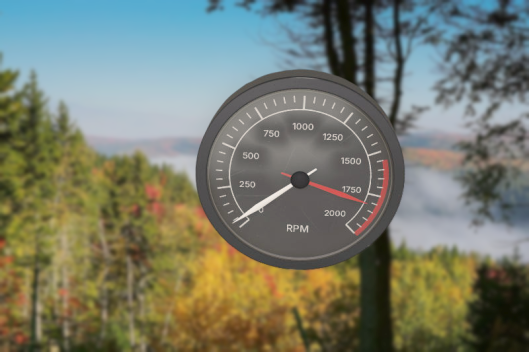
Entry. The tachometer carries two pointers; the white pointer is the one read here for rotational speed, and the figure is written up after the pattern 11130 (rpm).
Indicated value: 50 (rpm)
